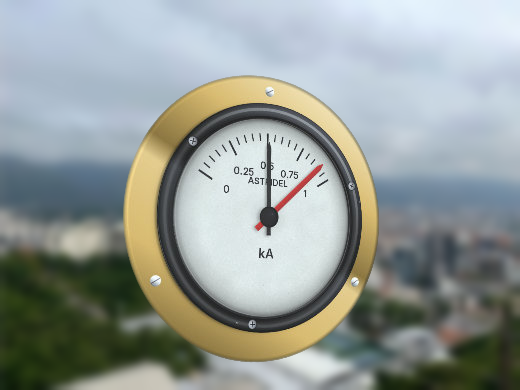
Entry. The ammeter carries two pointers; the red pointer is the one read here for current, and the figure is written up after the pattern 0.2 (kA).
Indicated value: 0.9 (kA)
